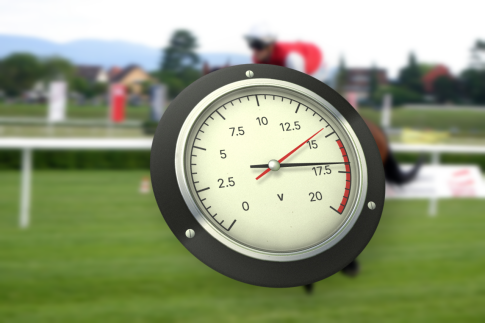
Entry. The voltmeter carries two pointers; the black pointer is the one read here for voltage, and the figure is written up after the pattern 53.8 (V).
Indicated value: 17 (V)
